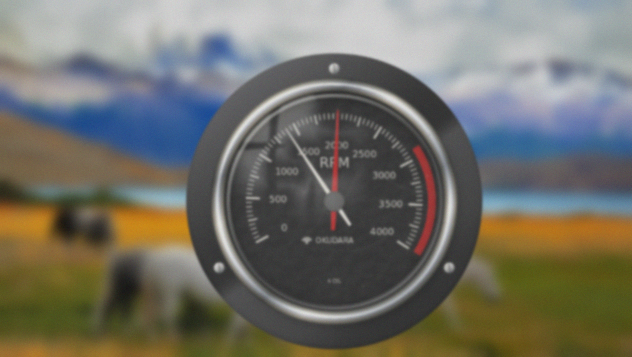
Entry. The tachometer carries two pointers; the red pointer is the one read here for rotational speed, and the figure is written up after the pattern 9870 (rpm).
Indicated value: 2000 (rpm)
